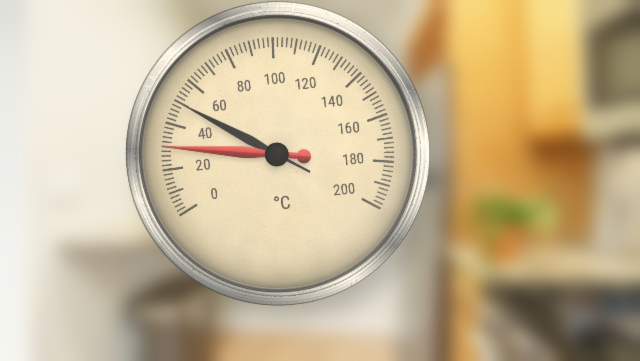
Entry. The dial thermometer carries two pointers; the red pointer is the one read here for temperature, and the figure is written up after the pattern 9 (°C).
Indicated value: 30 (°C)
